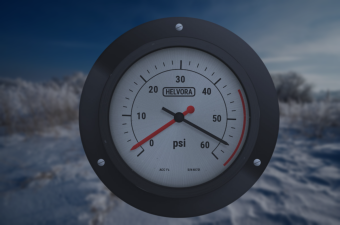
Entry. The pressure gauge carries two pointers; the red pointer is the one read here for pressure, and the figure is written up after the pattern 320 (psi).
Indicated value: 2 (psi)
